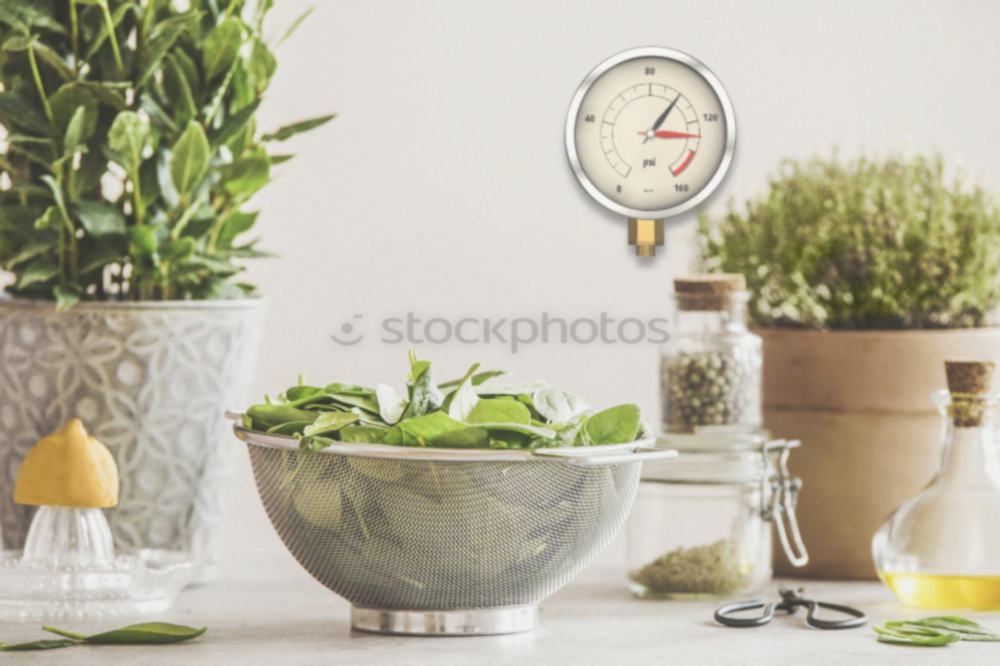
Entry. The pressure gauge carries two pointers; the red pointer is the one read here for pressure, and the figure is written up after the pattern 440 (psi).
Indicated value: 130 (psi)
